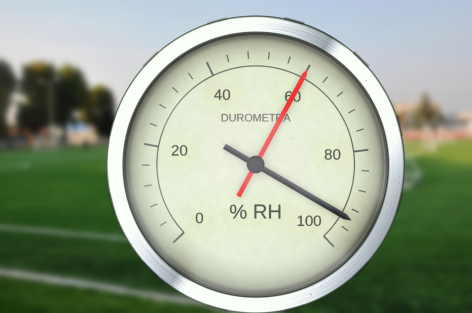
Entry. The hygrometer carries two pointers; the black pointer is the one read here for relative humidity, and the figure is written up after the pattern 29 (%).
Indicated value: 94 (%)
